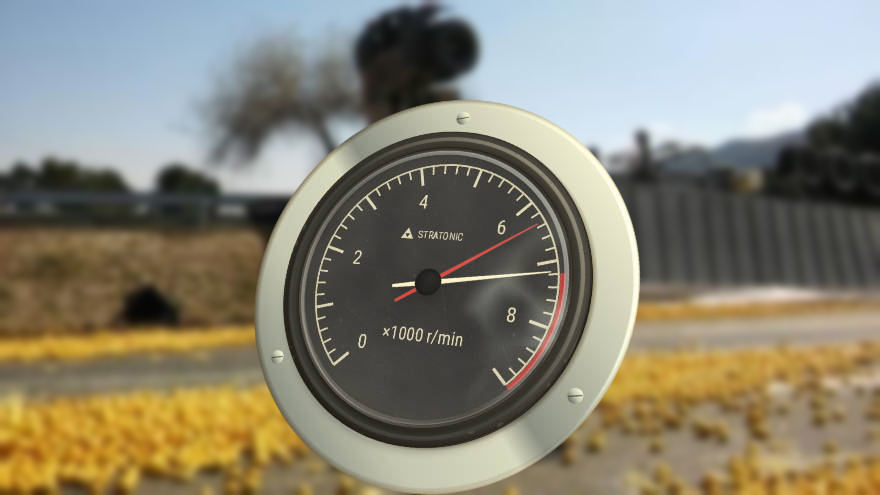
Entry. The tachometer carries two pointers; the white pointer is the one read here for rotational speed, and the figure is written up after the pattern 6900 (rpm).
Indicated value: 7200 (rpm)
